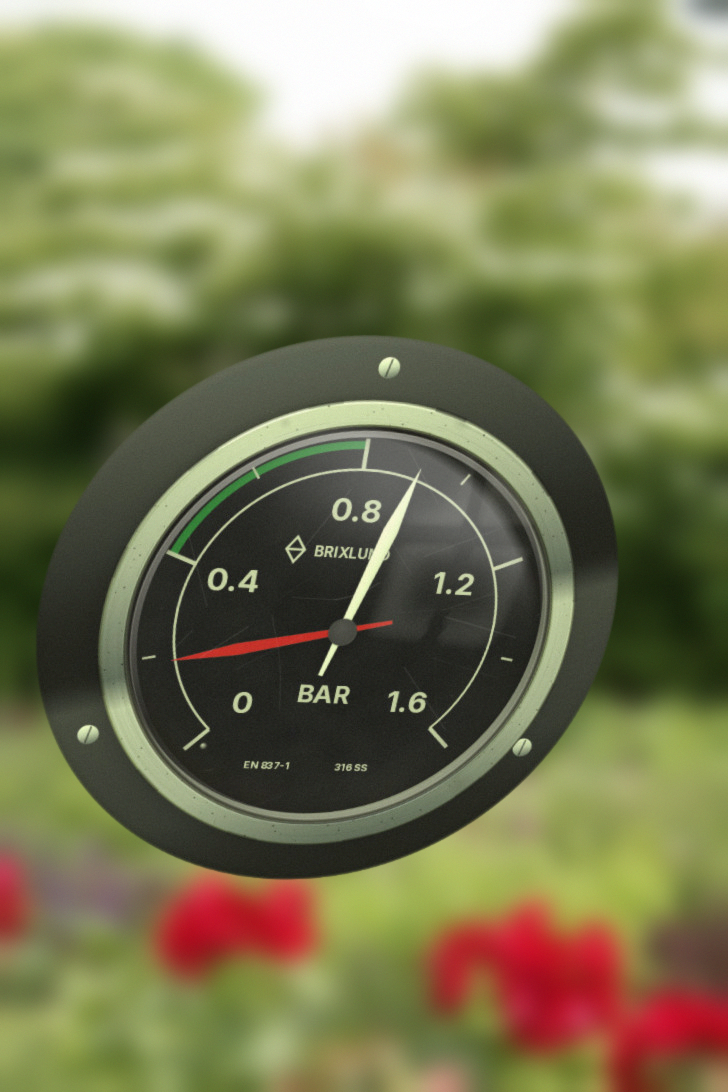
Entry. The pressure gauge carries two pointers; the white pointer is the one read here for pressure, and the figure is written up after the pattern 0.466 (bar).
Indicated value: 0.9 (bar)
